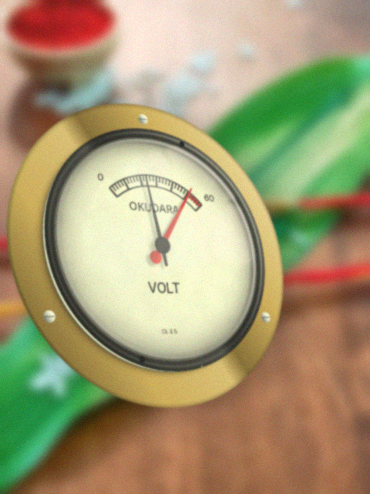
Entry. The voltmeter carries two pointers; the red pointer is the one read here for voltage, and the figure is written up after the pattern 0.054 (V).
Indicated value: 50 (V)
